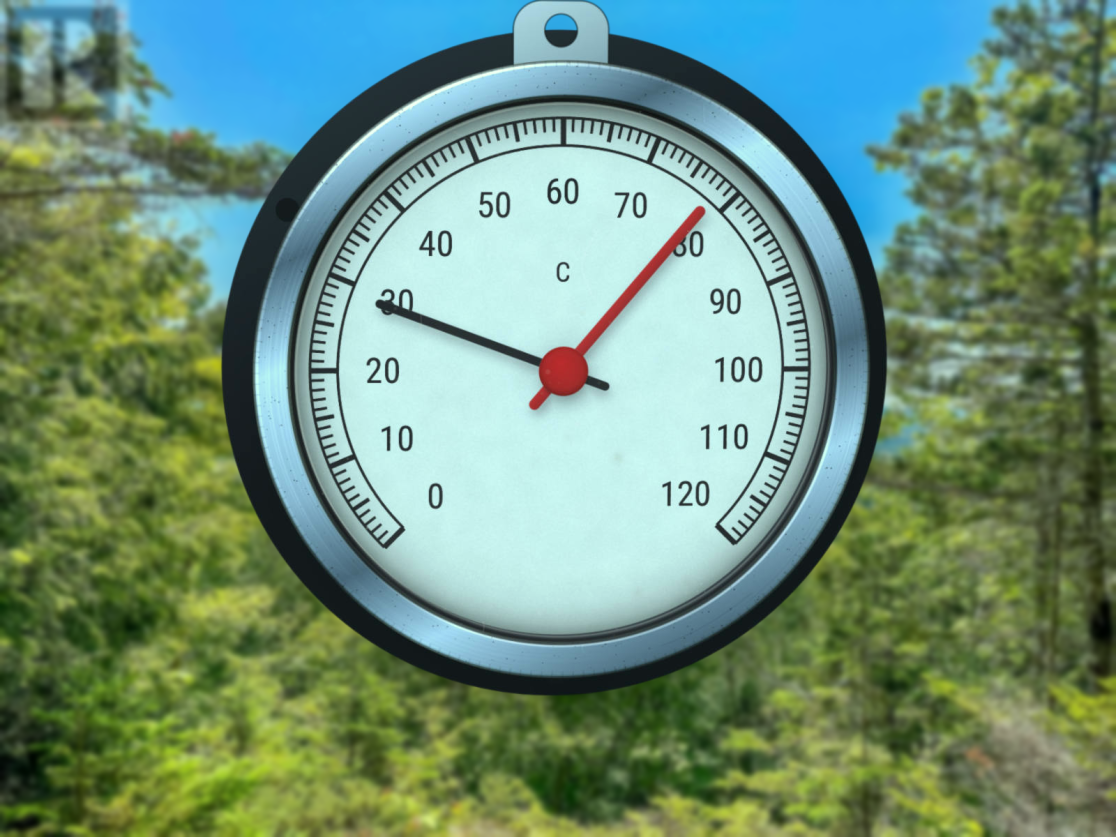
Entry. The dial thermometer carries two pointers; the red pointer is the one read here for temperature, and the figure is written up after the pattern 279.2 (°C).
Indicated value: 78 (°C)
